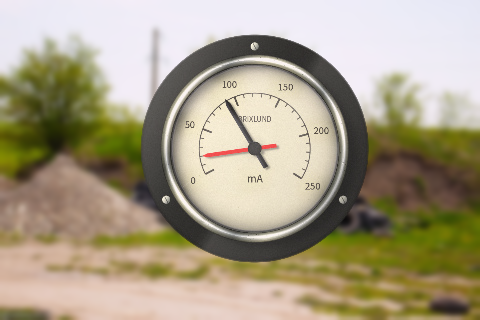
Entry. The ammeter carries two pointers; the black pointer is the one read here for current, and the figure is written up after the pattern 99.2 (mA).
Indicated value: 90 (mA)
